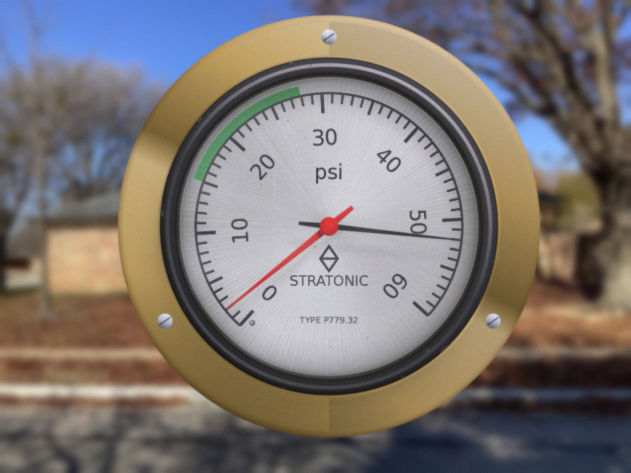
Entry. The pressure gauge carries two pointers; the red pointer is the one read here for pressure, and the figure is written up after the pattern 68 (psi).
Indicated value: 2 (psi)
